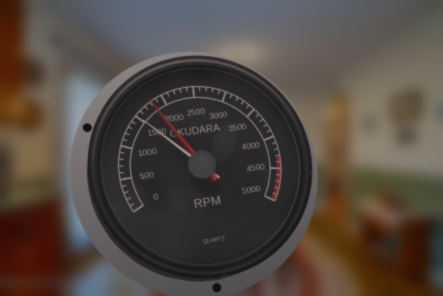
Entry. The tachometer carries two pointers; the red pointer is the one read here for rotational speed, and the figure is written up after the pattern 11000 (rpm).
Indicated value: 1800 (rpm)
